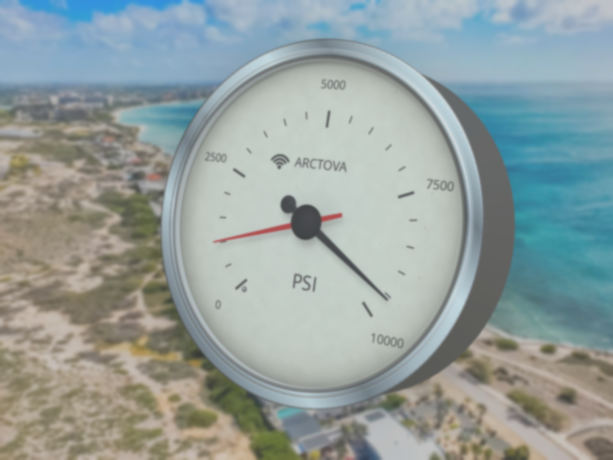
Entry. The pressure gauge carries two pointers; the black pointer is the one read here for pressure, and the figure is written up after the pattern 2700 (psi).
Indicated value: 9500 (psi)
